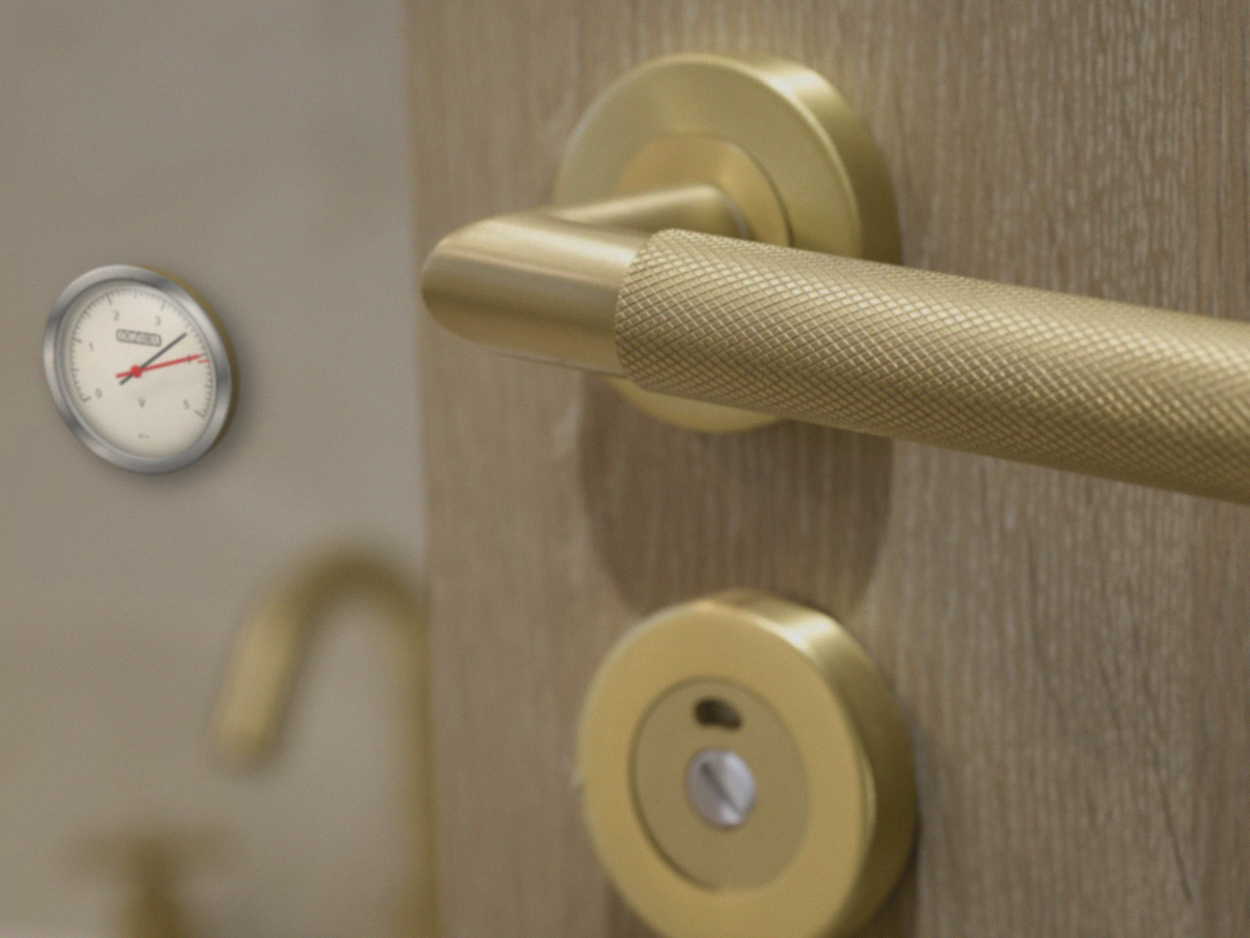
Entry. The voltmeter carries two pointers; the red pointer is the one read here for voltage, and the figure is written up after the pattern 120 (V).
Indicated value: 4 (V)
